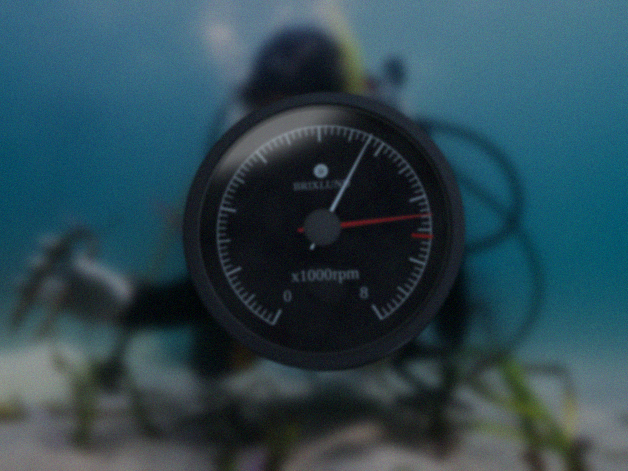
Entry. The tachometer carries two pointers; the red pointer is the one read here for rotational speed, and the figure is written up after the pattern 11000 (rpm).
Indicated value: 6300 (rpm)
